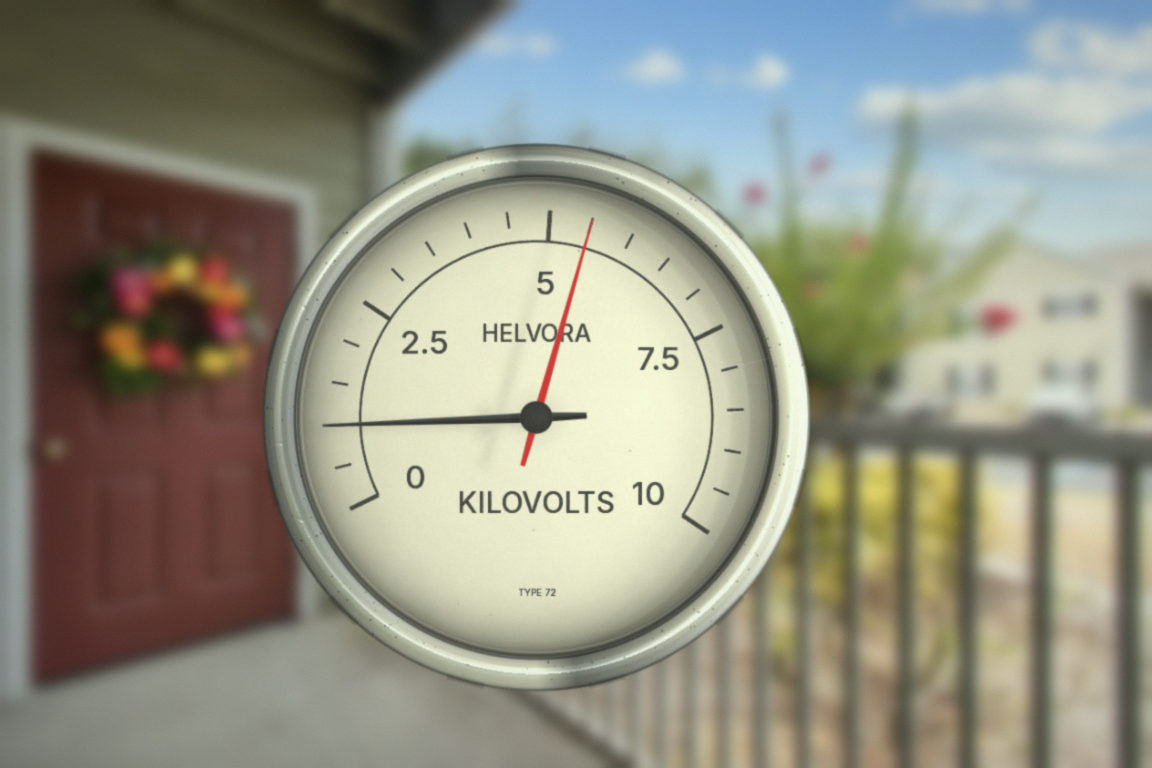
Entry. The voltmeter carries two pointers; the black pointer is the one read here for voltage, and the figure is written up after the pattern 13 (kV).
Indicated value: 1 (kV)
